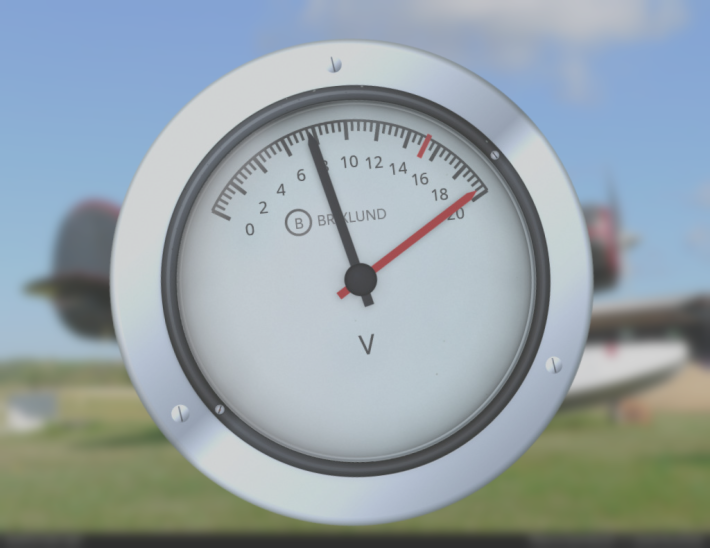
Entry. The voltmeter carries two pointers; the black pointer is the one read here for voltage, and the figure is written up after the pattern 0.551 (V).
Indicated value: 7.6 (V)
